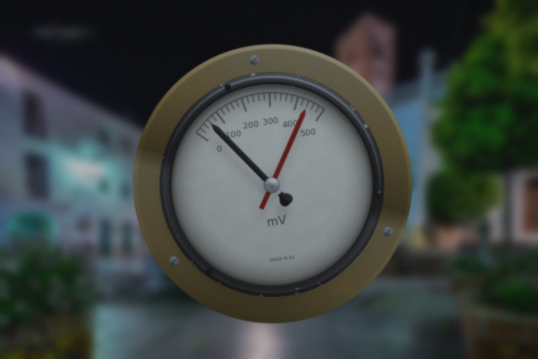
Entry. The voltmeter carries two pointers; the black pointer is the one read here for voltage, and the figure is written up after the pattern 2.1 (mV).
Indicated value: 60 (mV)
